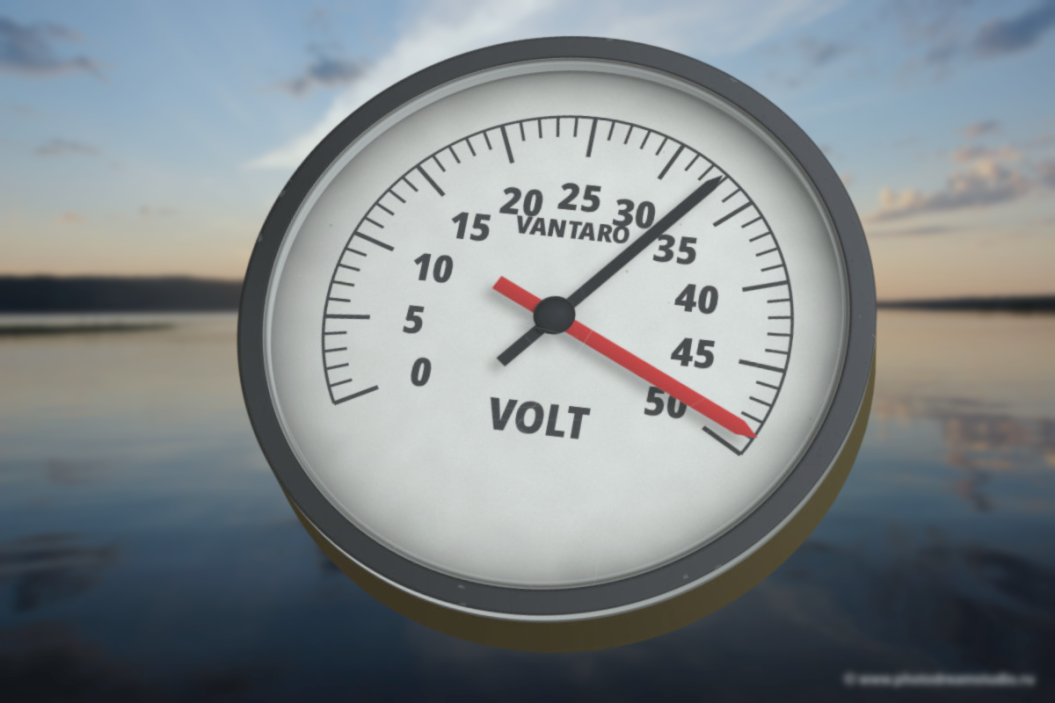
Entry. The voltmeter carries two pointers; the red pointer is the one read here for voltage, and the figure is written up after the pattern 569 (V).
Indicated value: 49 (V)
